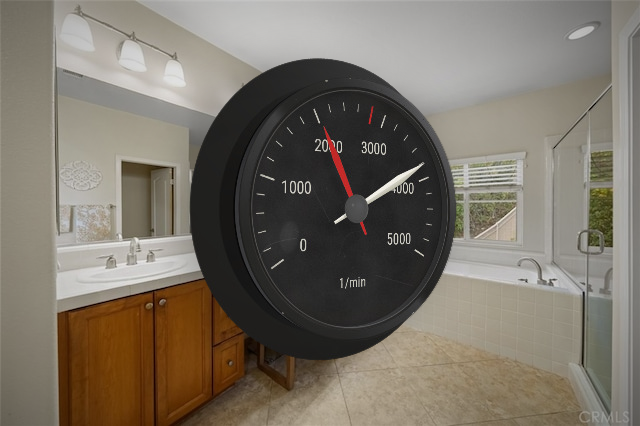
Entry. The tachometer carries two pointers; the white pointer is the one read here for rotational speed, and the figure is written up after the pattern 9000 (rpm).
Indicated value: 3800 (rpm)
